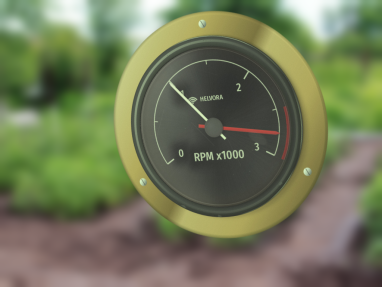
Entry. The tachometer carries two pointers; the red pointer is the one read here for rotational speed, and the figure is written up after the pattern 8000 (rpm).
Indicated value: 2750 (rpm)
